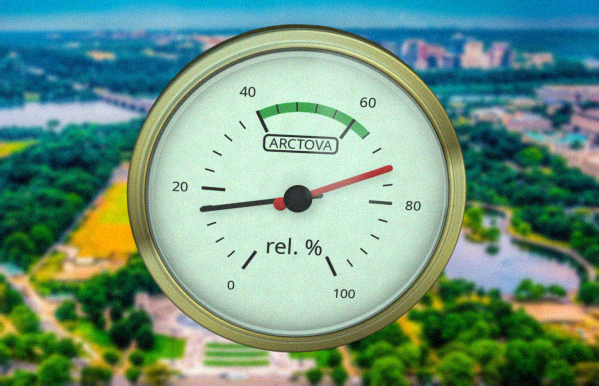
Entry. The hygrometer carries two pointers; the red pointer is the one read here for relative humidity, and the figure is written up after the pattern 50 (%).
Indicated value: 72 (%)
